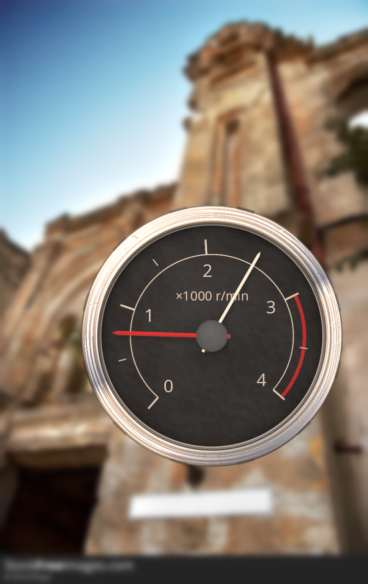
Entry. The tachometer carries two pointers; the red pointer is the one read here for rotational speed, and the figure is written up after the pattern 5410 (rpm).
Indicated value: 750 (rpm)
